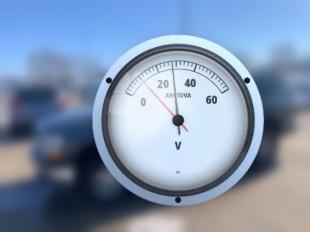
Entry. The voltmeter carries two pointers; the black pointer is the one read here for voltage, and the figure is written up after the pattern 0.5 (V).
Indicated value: 28 (V)
